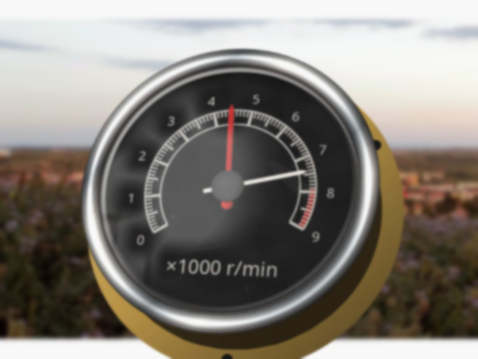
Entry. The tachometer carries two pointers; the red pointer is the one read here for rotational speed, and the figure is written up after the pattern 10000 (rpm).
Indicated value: 4500 (rpm)
